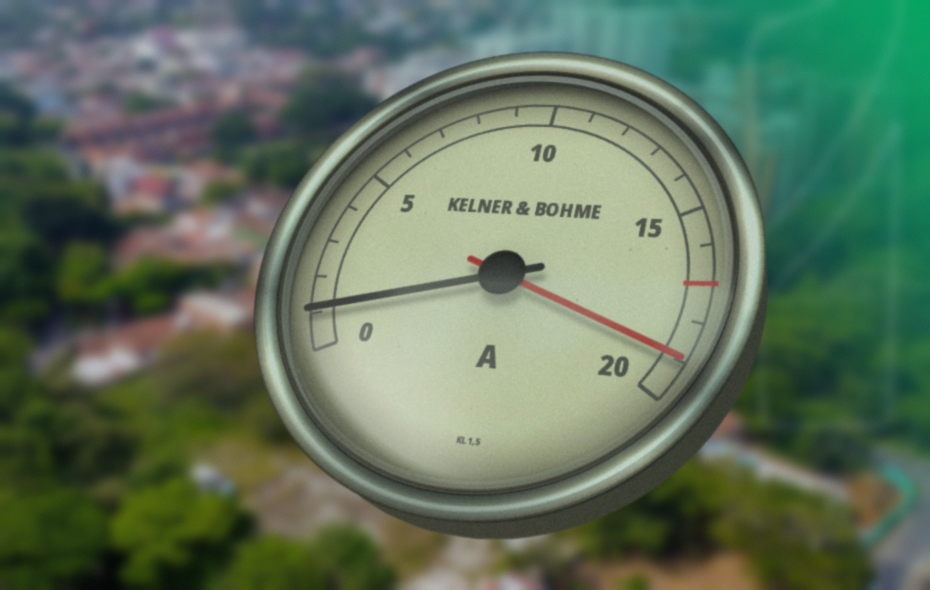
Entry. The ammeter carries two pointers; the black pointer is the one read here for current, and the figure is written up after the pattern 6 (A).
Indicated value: 1 (A)
